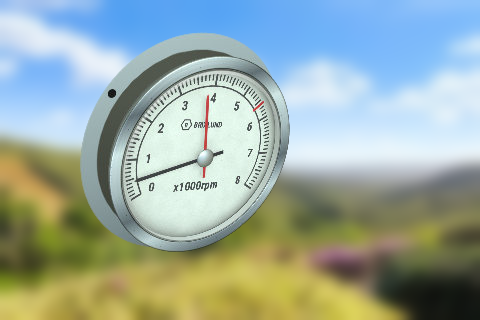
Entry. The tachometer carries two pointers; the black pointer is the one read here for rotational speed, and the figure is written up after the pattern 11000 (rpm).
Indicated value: 500 (rpm)
